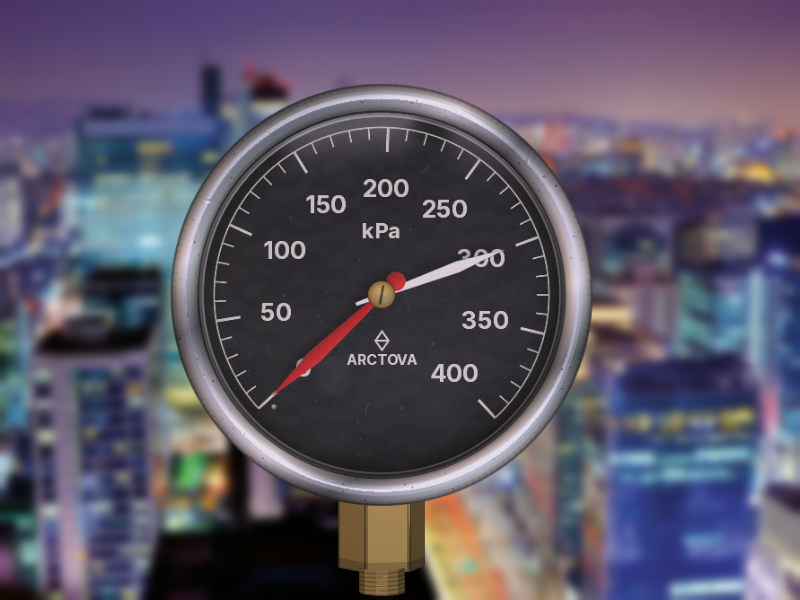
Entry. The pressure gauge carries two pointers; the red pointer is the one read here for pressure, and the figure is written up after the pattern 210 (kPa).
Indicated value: 0 (kPa)
